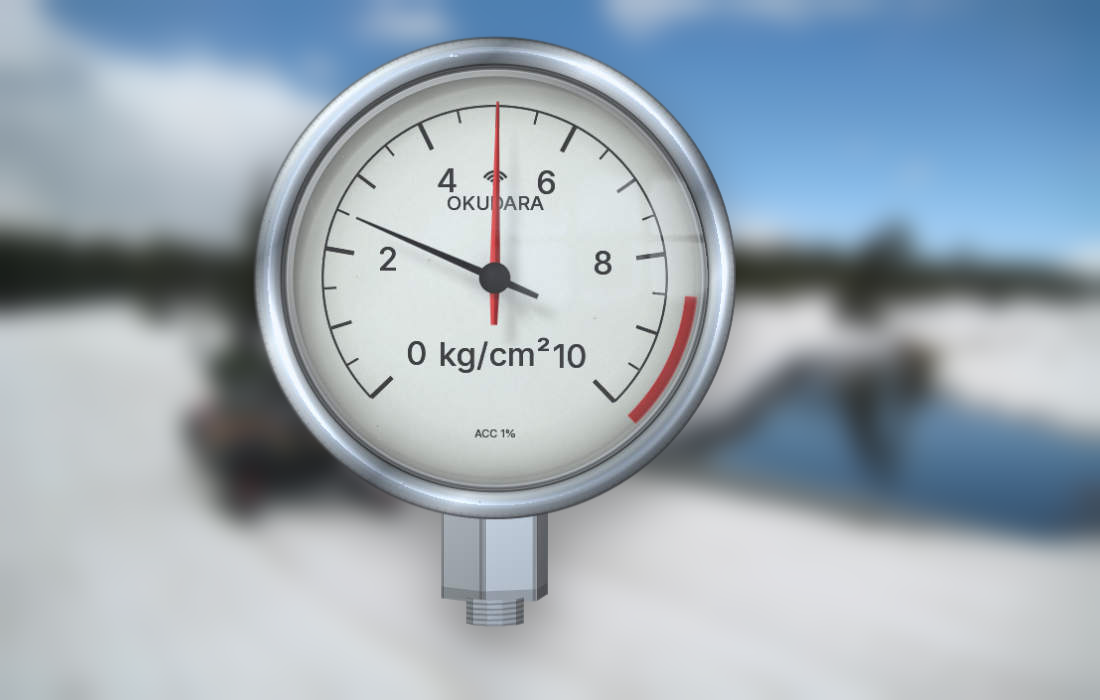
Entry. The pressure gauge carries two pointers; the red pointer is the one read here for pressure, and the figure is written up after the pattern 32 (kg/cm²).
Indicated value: 5 (kg/cm²)
